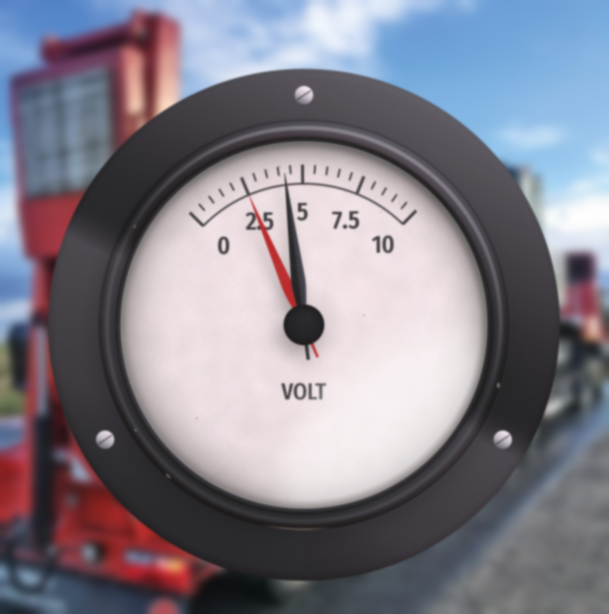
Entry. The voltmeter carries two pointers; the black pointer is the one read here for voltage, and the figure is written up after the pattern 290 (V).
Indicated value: 4.25 (V)
